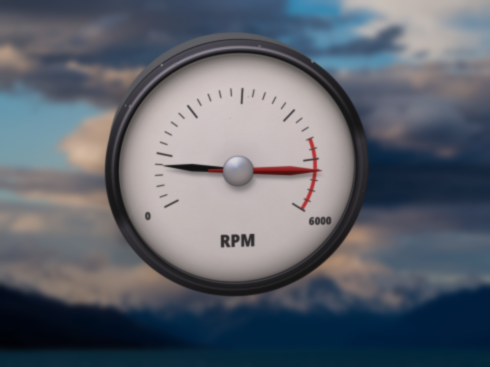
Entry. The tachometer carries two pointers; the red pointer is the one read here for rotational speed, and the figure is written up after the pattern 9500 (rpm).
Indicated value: 5200 (rpm)
